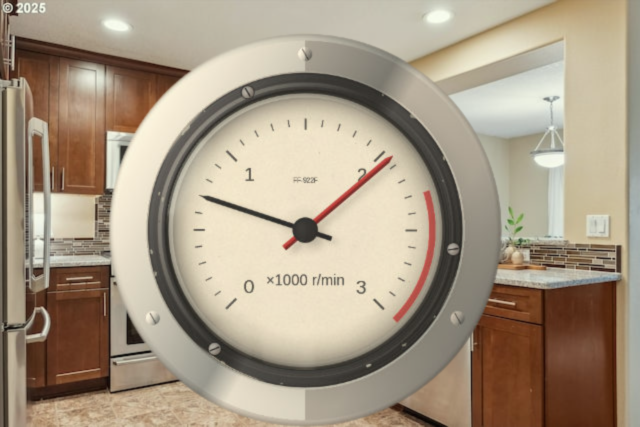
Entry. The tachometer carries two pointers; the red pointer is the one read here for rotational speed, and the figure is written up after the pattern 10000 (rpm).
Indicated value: 2050 (rpm)
